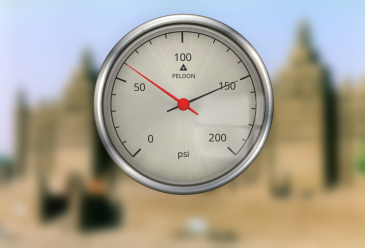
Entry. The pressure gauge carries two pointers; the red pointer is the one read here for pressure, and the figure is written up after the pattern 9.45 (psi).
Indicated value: 60 (psi)
